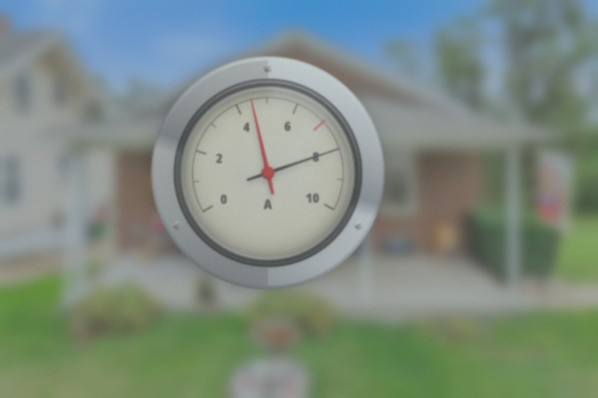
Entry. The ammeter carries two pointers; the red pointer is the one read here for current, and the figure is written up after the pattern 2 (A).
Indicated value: 4.5 (A)
